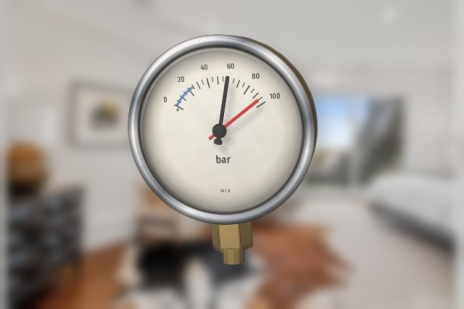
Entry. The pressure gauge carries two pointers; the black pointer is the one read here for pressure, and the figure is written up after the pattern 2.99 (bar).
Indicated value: 60 (bar)
